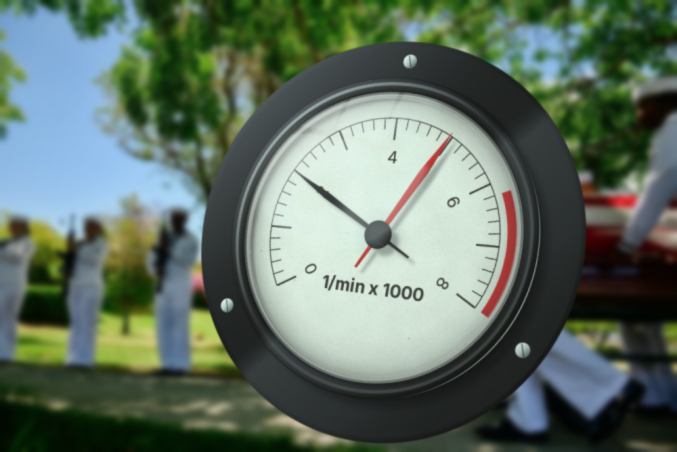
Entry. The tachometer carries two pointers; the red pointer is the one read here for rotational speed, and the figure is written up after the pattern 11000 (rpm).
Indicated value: 5000 (rpm)
